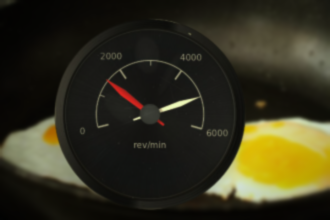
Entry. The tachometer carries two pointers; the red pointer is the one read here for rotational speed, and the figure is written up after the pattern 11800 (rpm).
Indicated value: 1500 (rpm)
